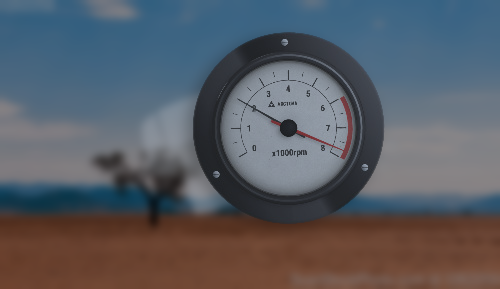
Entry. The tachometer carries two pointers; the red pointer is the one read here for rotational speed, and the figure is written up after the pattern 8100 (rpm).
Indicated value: 7750 (rpm)
